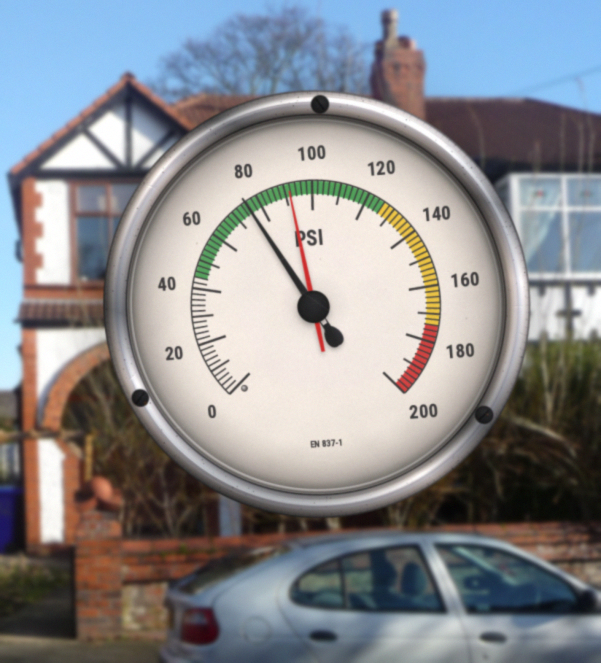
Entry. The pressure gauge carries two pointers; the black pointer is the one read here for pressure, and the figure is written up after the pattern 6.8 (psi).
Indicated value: 76 (psi)
